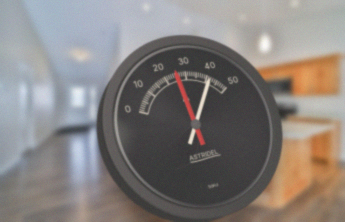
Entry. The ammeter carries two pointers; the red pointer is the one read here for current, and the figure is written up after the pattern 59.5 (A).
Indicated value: 25 (A)
